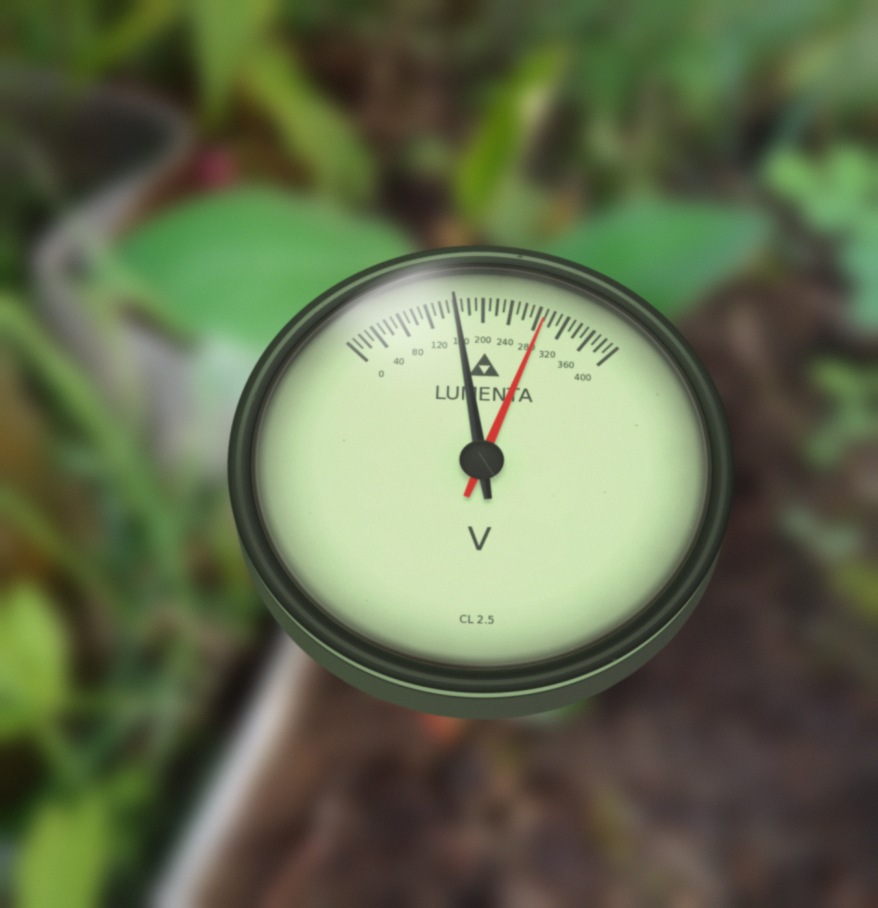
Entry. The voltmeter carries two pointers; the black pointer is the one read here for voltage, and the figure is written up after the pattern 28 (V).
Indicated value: 160 (V)
